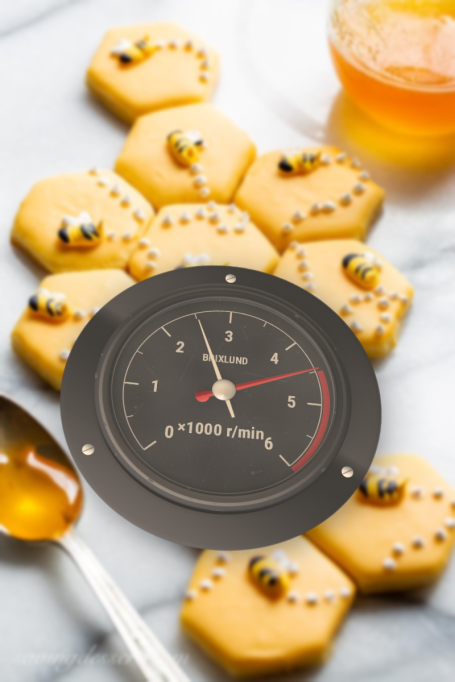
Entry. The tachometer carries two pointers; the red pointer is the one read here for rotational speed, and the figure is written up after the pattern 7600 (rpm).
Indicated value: 4500 (rpm)
